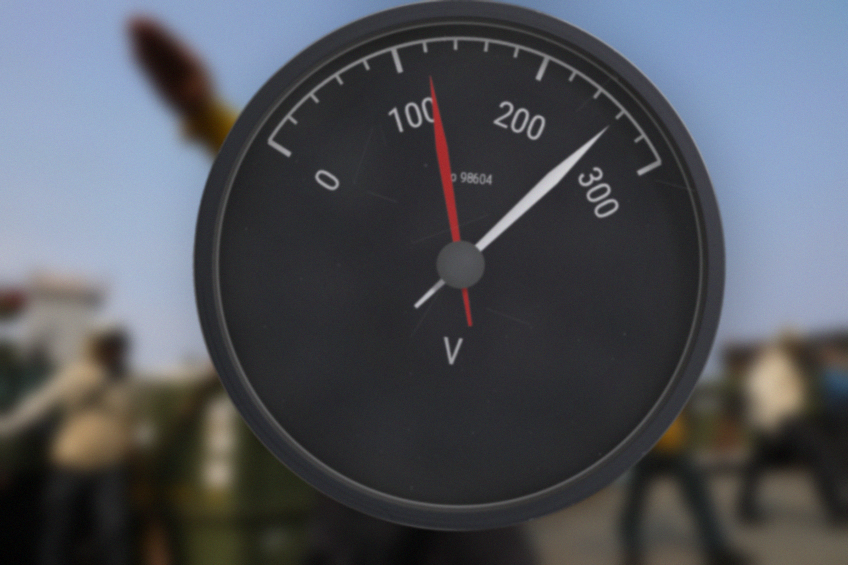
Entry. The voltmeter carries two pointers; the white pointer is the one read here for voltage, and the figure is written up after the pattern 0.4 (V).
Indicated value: 260 (V)
